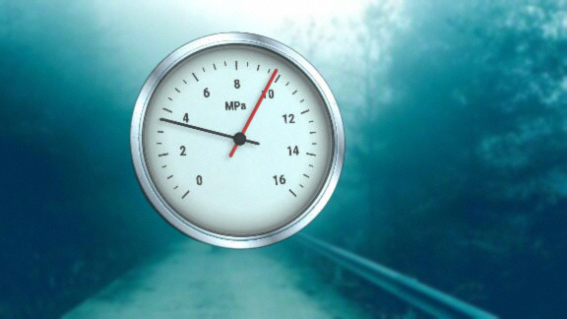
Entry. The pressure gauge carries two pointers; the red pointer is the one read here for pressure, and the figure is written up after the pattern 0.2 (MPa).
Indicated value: 9.75 (MPa)
